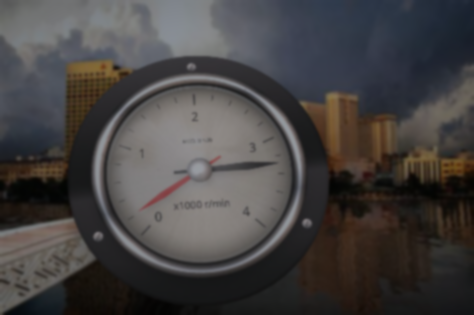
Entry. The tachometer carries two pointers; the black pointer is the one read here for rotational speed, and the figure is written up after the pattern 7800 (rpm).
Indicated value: 3300 (rpm)
